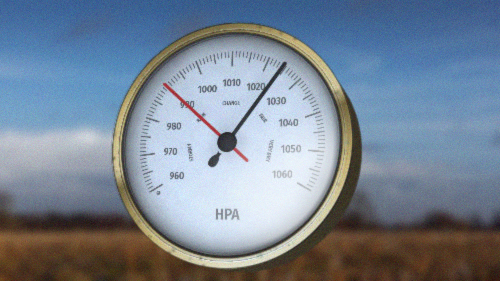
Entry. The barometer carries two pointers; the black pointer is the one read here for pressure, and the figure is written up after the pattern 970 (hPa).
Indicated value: 1025 (hPa)
